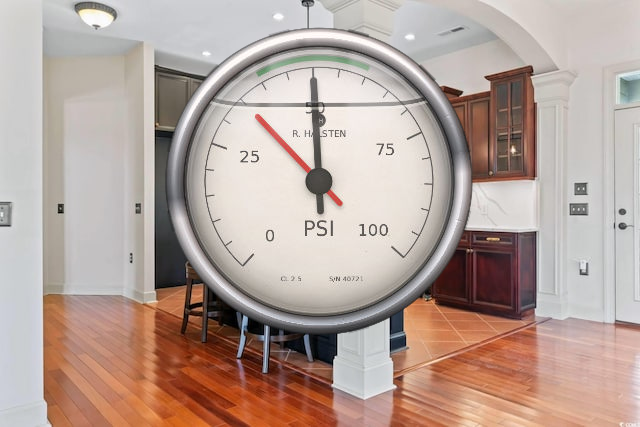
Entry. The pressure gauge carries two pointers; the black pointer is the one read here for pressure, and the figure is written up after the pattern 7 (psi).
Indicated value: 50 (psi)
